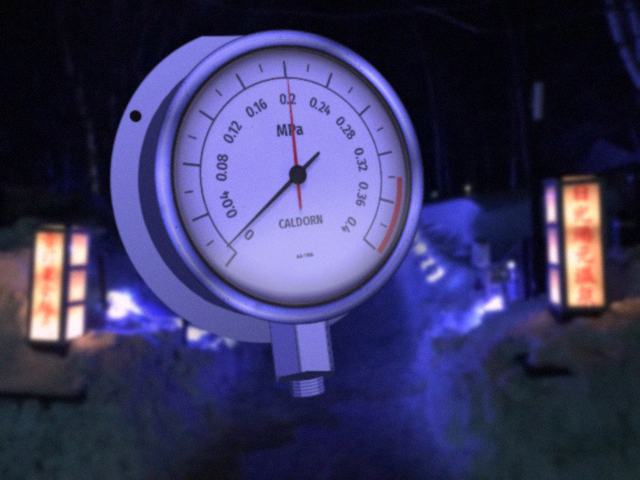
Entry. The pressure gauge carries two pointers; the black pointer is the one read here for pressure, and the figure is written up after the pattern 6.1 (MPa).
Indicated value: 0.01 (MPa)
